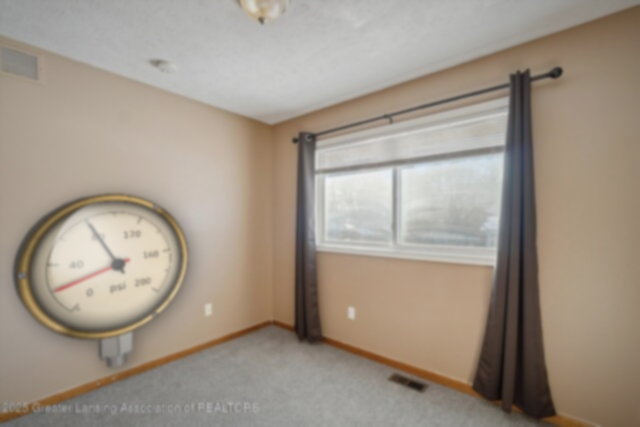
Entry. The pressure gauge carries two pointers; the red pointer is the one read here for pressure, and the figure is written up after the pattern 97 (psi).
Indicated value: 20 (psi)
